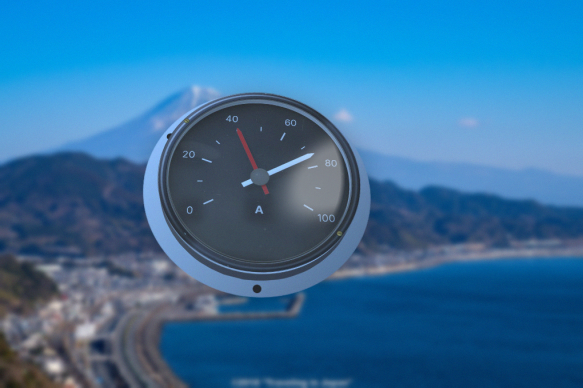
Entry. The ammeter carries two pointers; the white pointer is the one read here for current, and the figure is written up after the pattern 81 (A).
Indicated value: 75 (A)
